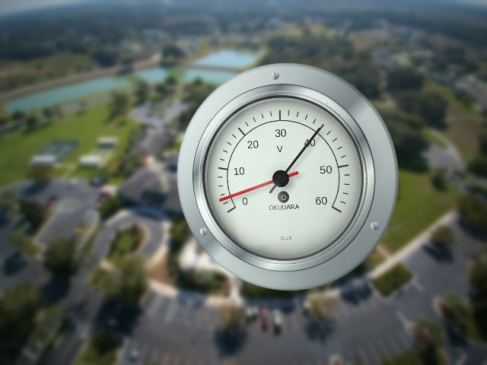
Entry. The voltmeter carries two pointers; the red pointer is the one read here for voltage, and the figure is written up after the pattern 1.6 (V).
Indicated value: 3 (V)
